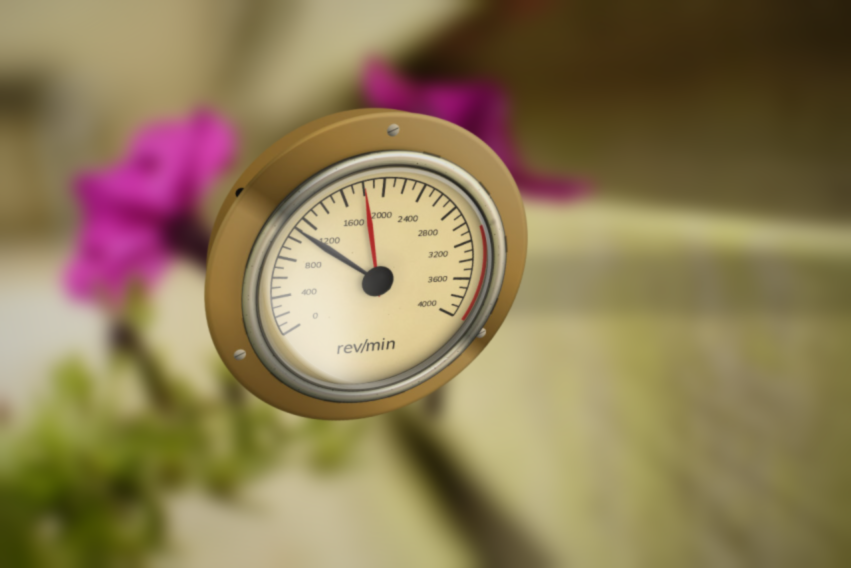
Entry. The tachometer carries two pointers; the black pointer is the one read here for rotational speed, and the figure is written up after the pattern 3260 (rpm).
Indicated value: 1100 (rpm)
